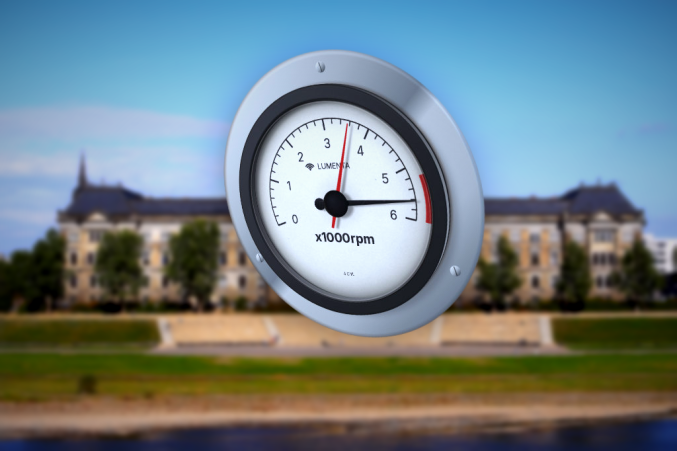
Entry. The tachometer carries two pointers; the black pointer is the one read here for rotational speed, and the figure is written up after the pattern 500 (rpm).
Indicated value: 5600 (rpm)
